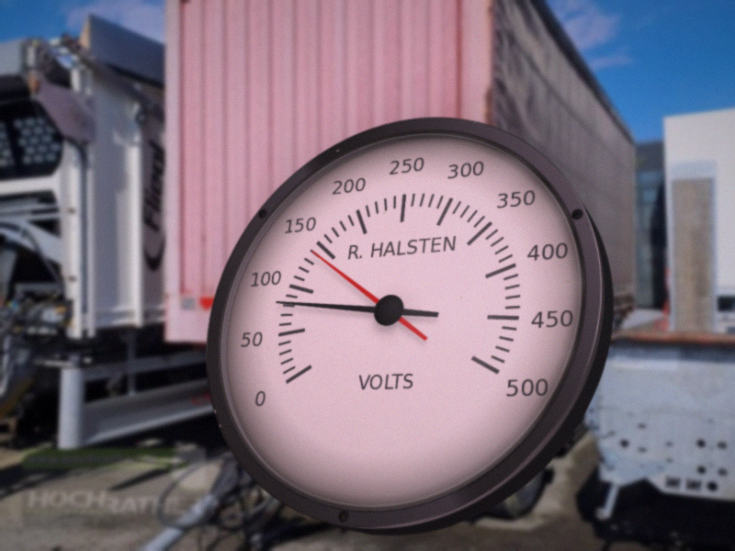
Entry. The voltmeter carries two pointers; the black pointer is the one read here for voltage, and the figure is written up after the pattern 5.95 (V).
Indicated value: 80 (V)
